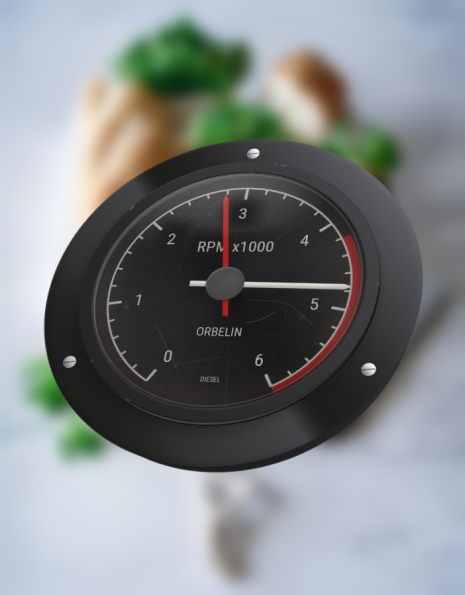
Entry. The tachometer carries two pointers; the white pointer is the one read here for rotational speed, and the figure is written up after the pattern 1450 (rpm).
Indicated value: 4800 (rpm)
